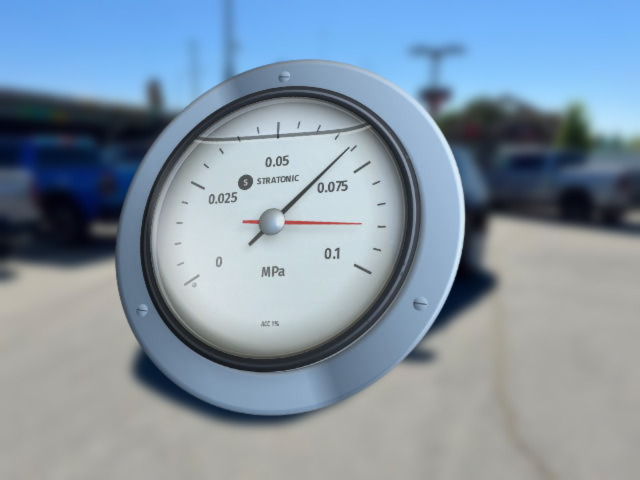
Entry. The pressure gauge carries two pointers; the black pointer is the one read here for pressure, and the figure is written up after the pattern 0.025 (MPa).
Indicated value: 0.07 (MPa)
